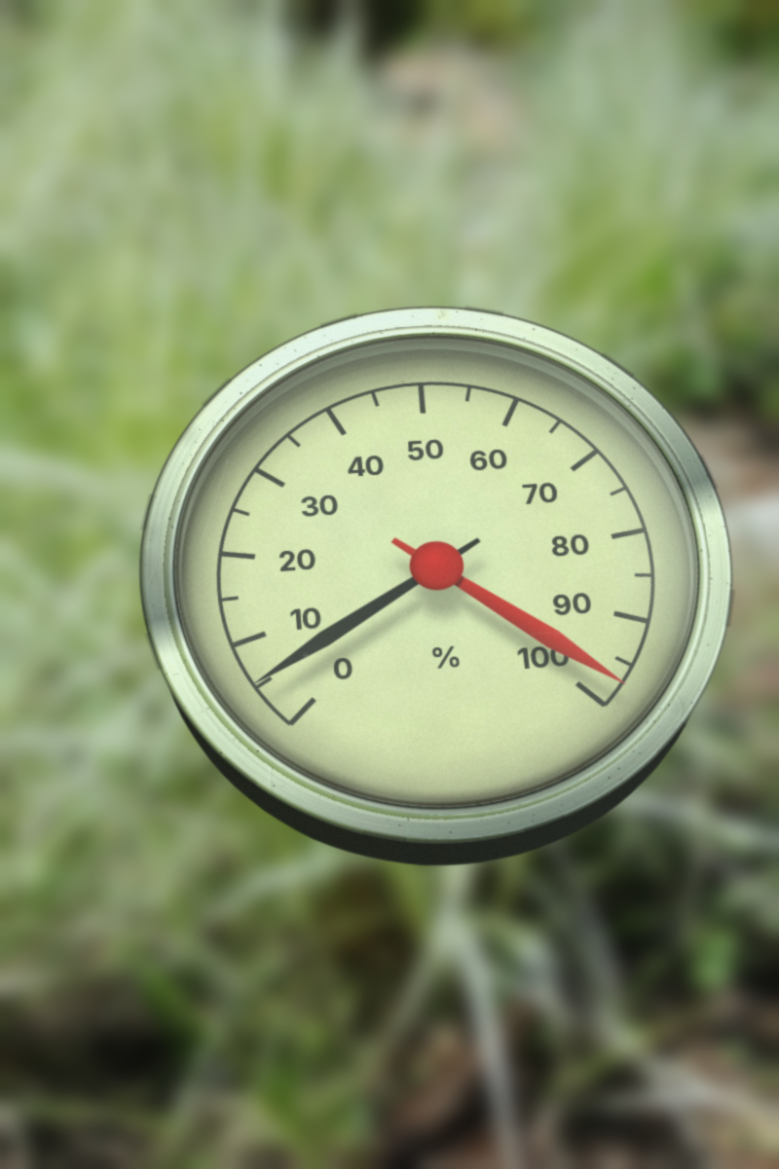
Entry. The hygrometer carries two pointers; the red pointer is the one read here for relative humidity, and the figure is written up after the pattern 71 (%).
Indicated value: 97.5 (%)
